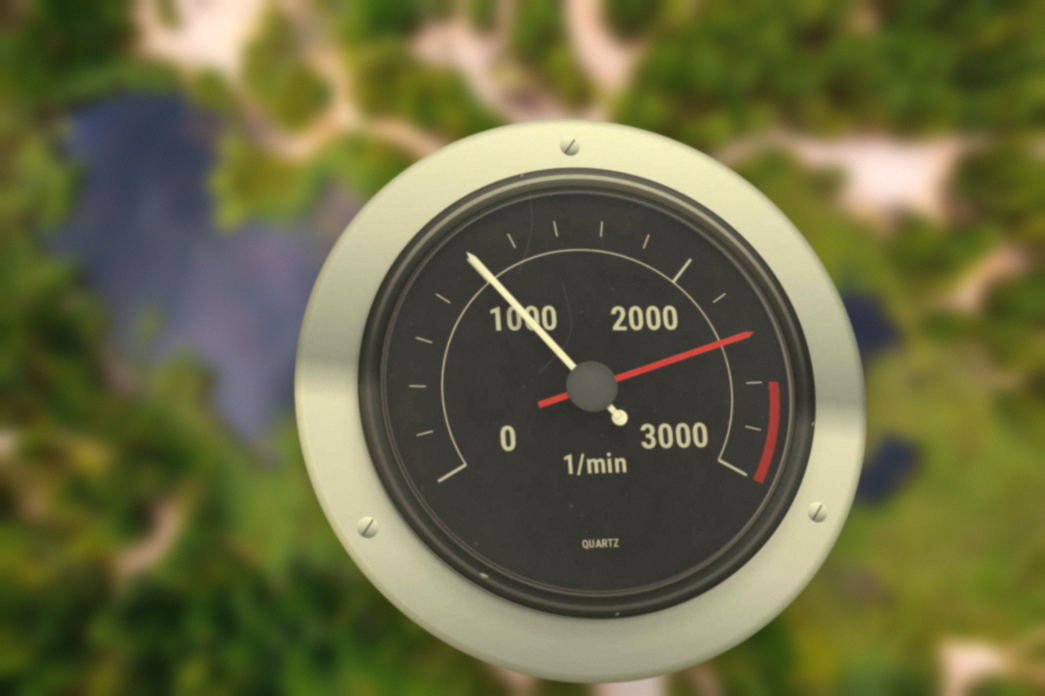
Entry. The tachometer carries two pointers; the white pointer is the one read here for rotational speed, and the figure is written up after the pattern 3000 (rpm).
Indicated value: 1000 (rpm)
